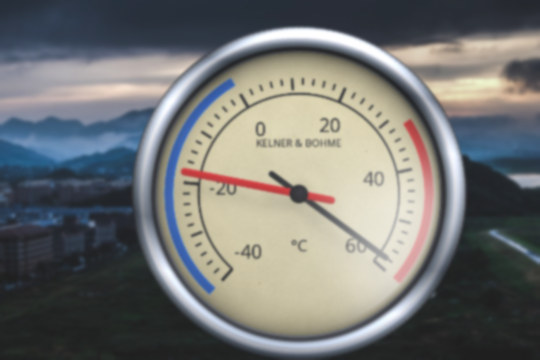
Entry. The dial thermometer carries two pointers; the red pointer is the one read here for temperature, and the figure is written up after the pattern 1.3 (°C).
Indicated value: -18 (°C)
